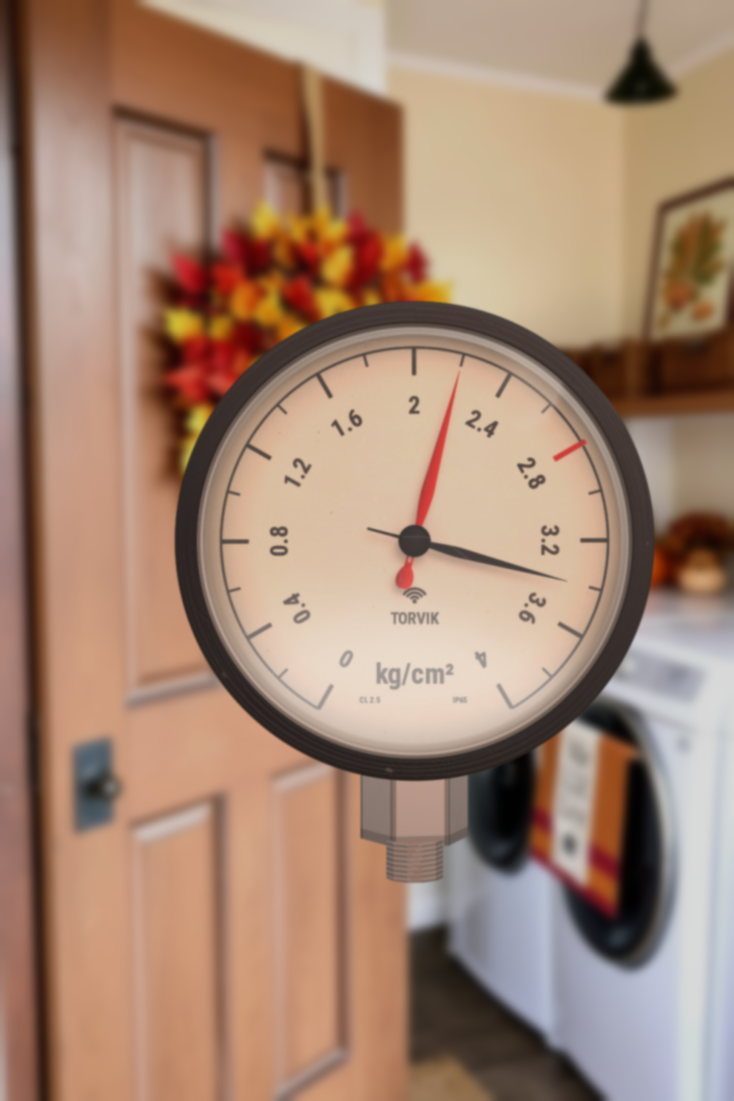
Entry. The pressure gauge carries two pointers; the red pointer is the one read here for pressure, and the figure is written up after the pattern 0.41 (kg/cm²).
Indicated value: 2.2 (kg/cm²)
